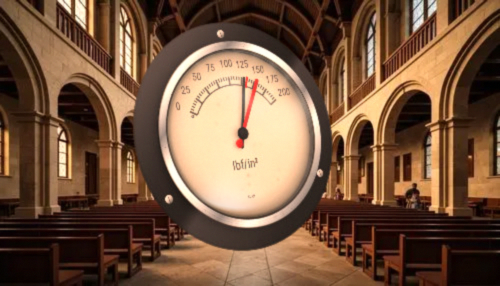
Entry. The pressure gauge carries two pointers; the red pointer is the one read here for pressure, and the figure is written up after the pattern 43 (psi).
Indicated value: 150 (psi)
